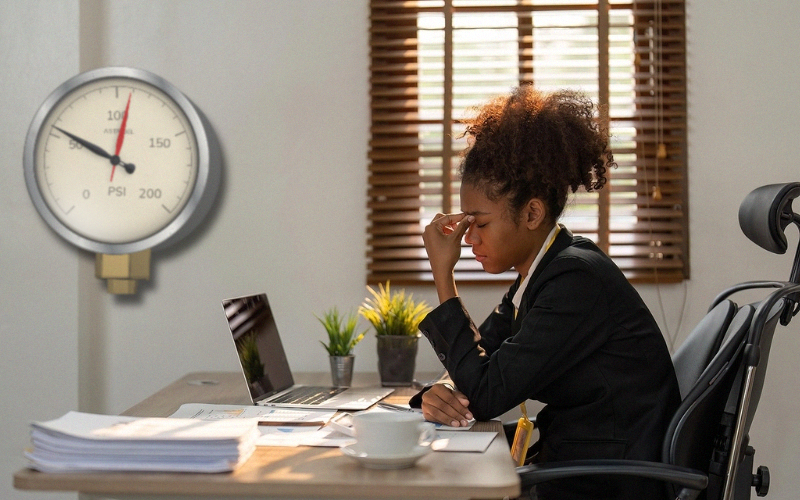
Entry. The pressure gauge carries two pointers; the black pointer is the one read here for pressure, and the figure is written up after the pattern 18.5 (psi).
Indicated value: 55 (psi)
